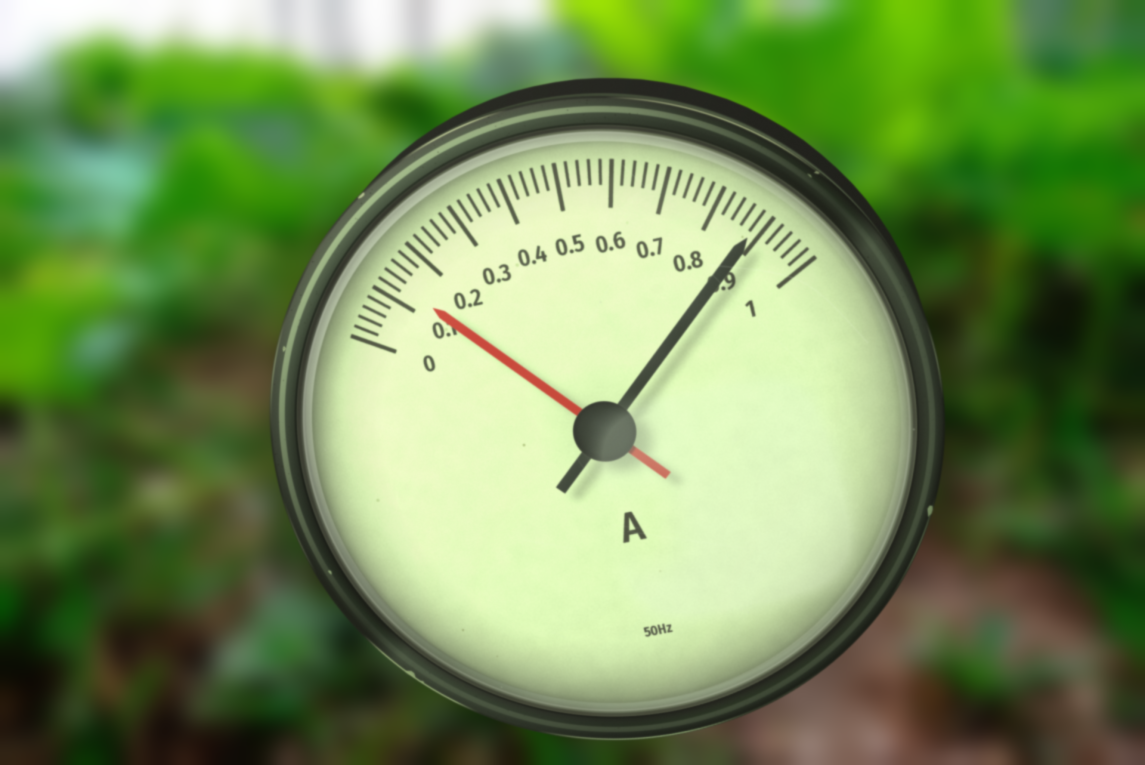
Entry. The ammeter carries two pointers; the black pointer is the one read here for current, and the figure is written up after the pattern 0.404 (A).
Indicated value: 0.88 (A)
